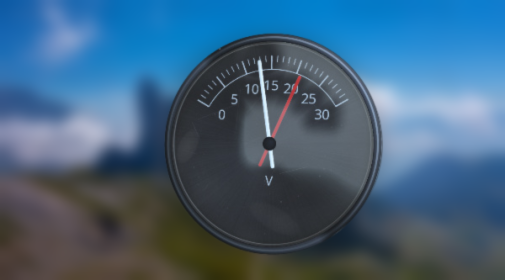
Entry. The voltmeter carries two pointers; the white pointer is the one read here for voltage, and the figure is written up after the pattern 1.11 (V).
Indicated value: 13 (V)
